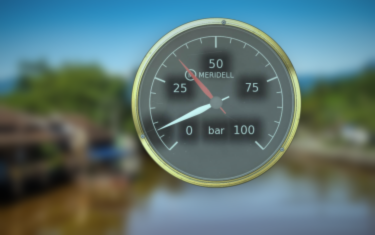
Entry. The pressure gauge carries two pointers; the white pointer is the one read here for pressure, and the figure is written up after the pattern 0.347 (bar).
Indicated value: 7.5 (bar)
